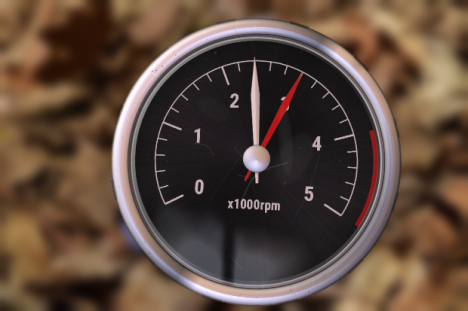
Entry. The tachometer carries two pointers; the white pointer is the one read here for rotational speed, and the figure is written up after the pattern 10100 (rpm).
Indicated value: 2400 (rpm)
